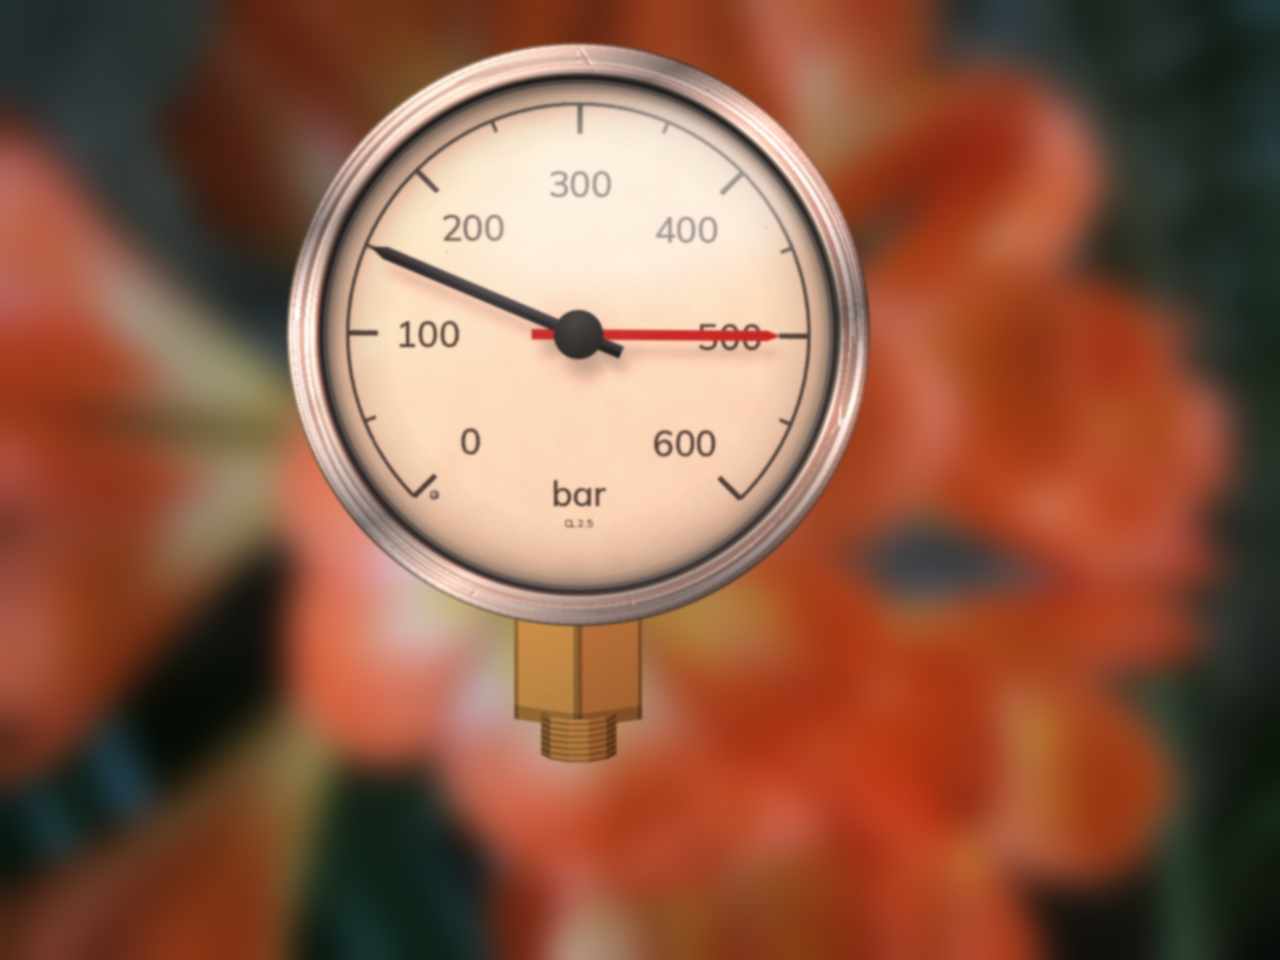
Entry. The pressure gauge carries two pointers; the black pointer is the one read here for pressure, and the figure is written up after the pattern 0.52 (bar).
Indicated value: 150 (bar)
